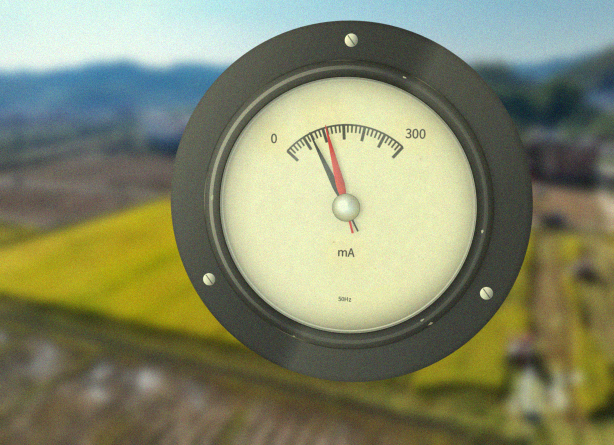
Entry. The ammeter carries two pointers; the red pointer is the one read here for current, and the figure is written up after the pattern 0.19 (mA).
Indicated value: 110 (mA)
